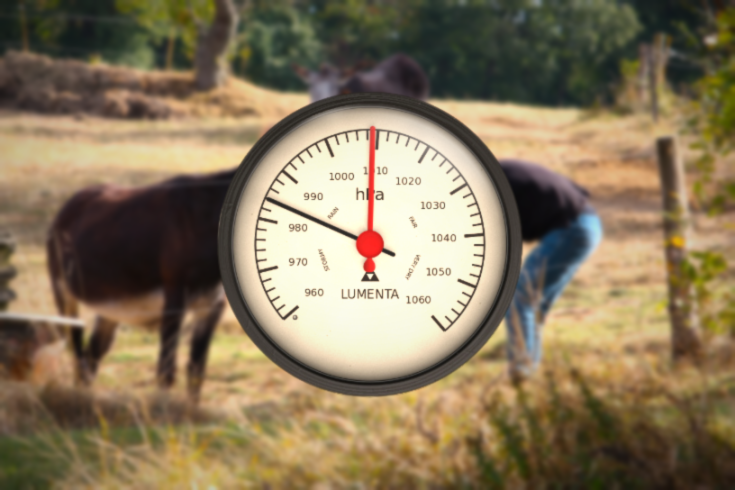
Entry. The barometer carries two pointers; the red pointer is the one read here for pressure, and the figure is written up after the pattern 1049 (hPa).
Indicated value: 1009 (hPa)
